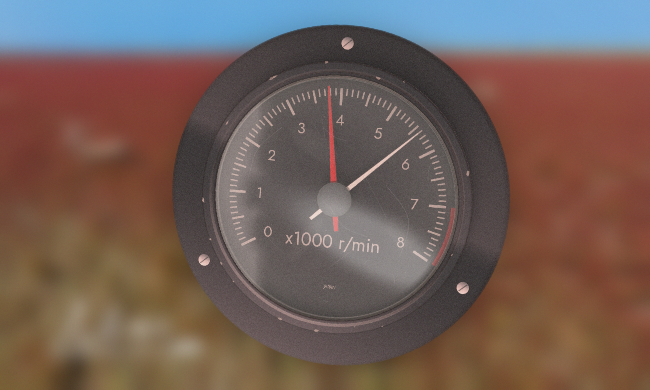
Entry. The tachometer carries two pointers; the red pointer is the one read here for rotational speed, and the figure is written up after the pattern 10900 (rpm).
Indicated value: 3800 (rpm)
